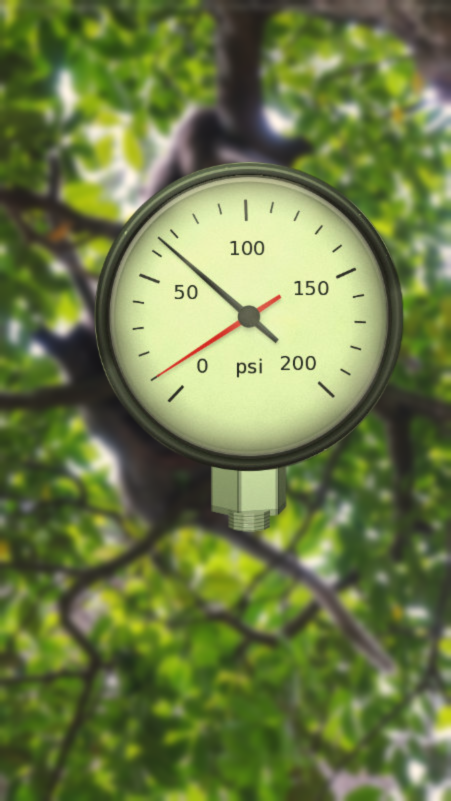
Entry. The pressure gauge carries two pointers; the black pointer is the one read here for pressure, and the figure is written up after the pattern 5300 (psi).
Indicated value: 65 (psi)
